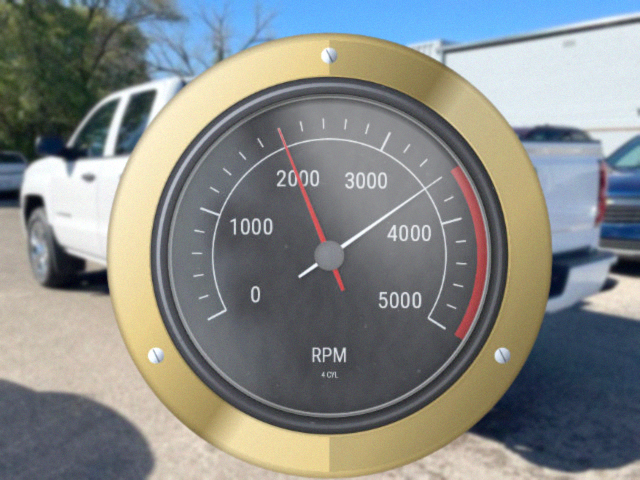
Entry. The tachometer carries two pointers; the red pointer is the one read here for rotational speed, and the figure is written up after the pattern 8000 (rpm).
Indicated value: 2000 (rpm)
